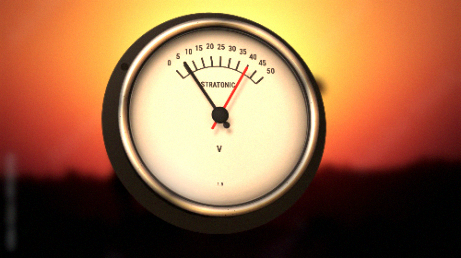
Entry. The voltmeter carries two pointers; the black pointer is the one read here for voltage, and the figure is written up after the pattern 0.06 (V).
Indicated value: 5 (V)
